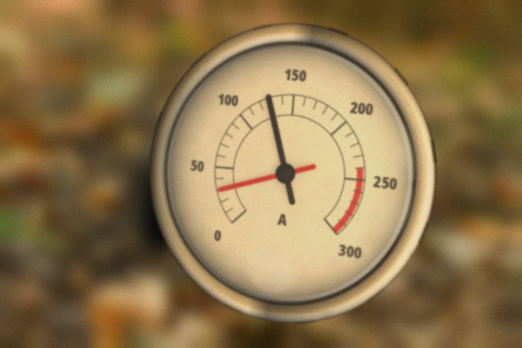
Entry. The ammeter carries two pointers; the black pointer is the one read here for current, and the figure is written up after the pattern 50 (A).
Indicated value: 130 (A)
